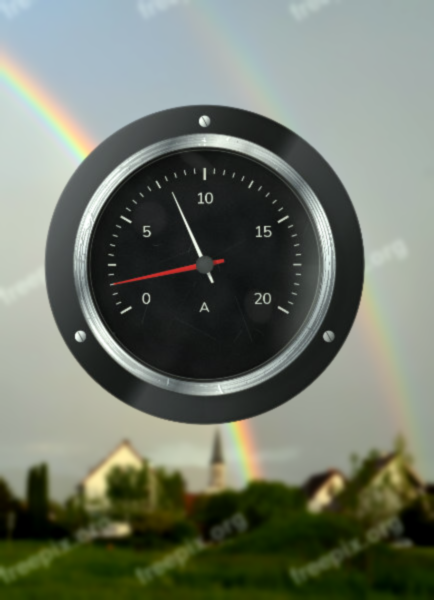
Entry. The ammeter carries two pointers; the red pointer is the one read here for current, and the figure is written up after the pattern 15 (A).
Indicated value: 1.5 (A)
